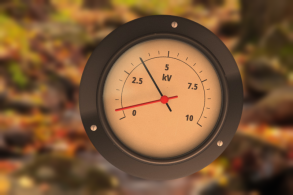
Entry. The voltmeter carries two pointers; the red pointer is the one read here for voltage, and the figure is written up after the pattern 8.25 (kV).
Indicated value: 0.5 (kV)
